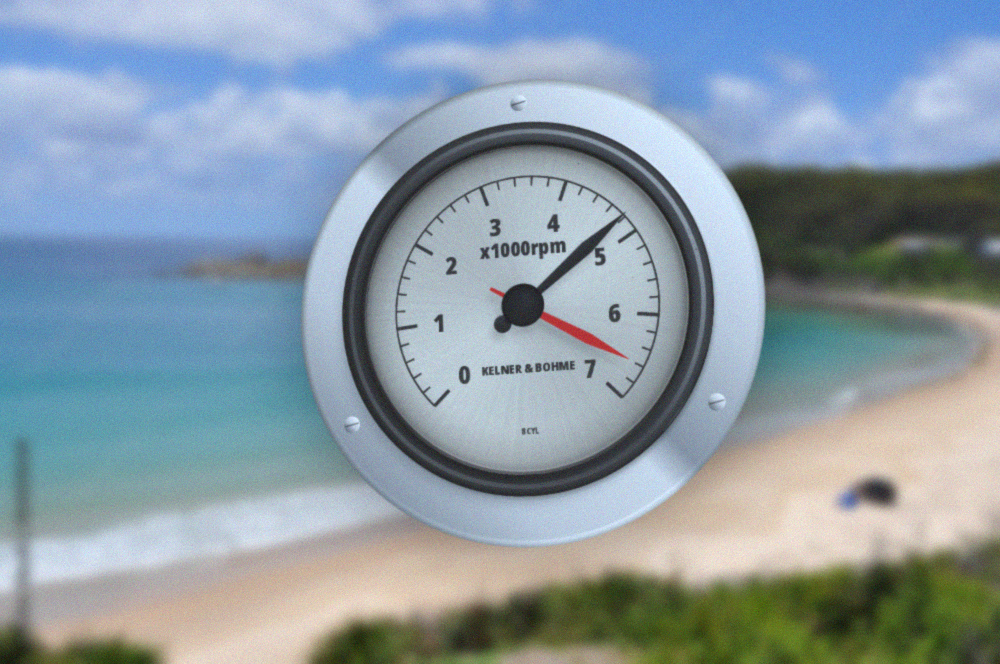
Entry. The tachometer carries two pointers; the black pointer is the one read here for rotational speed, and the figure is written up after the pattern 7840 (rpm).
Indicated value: 4800 (rpm)
